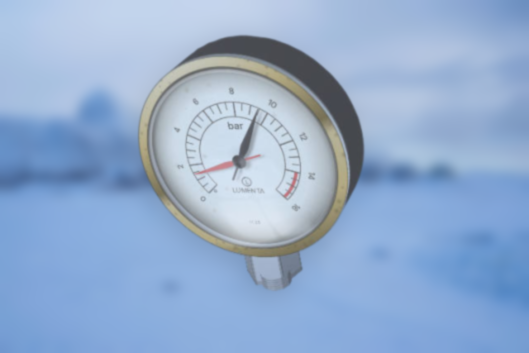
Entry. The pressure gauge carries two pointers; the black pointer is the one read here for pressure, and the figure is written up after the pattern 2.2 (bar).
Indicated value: 9.5 (bar)
